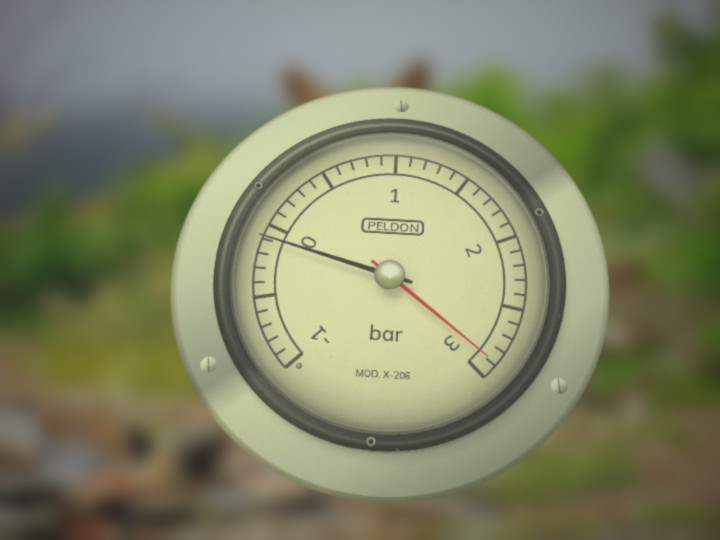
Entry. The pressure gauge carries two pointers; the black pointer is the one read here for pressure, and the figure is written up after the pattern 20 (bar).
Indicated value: -0.1 (bar)
